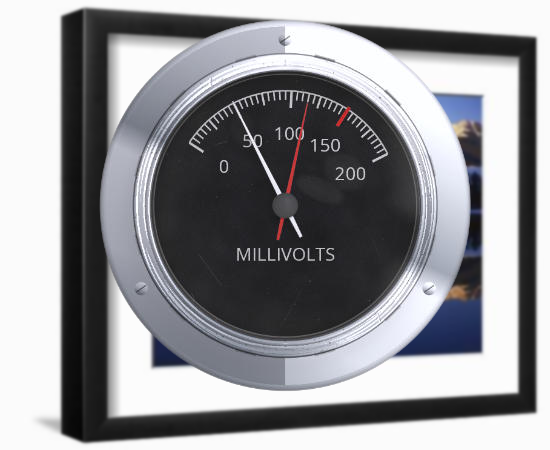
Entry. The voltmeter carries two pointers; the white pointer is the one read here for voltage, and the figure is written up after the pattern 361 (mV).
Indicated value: 50 (mV)
